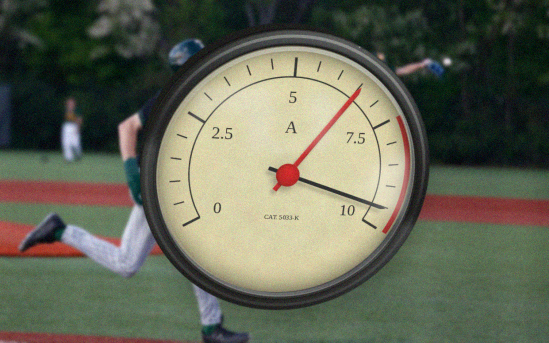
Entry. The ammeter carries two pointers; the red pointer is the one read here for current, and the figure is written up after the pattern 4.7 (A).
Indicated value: 6.5 (A)
